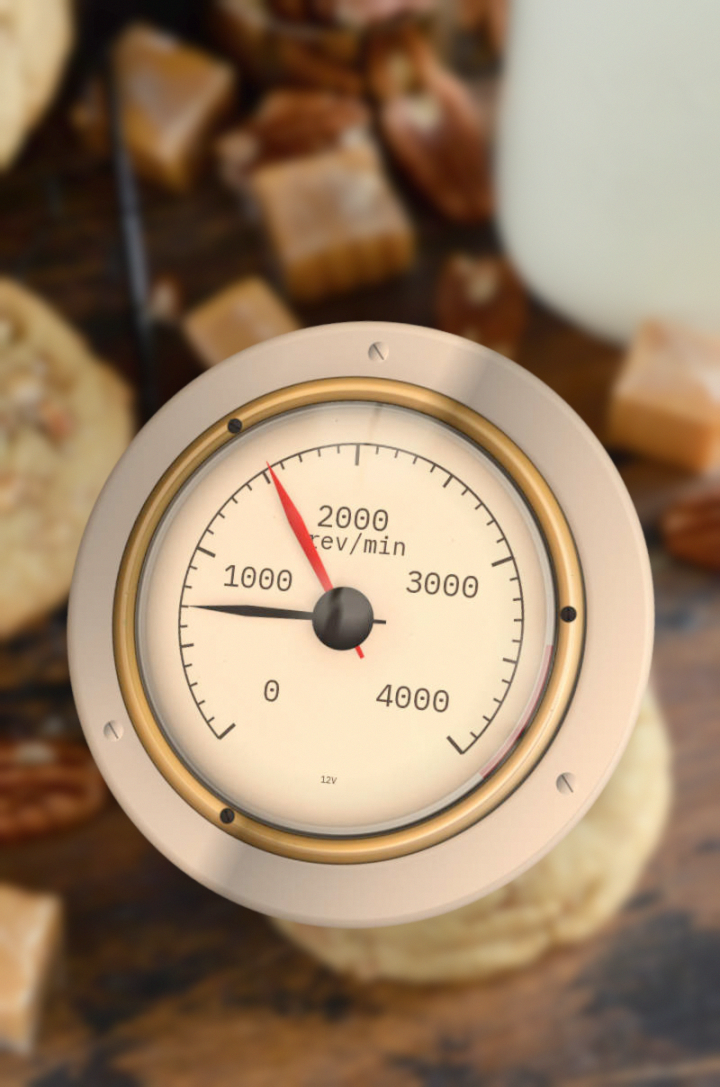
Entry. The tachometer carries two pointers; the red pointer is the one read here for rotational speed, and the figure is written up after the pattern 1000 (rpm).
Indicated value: 1550 (rpm)
